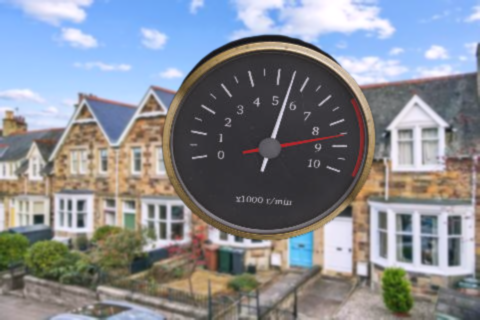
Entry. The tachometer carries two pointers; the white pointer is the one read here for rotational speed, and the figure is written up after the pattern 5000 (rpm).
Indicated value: 5500 (rpm)
